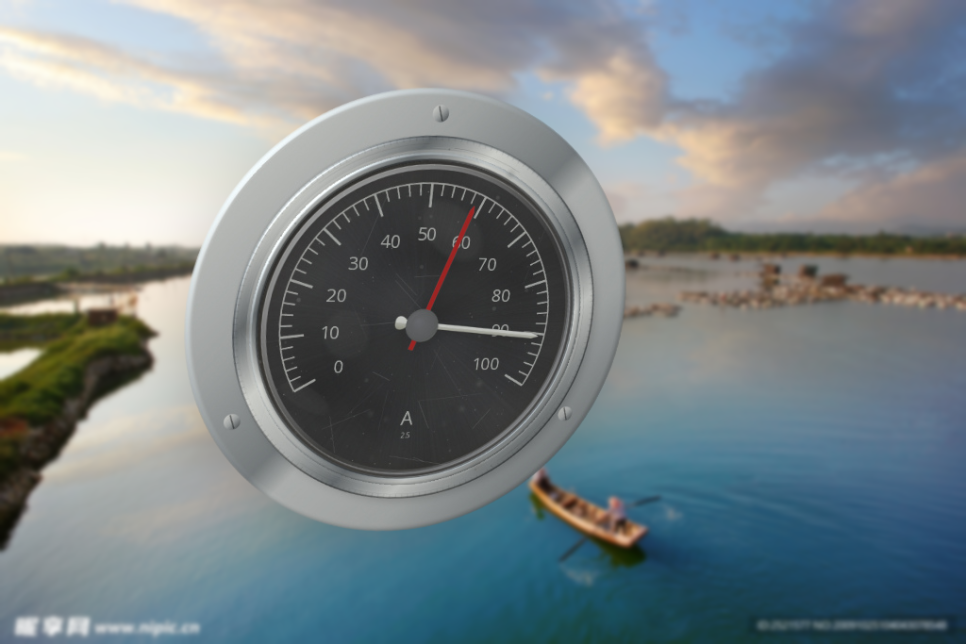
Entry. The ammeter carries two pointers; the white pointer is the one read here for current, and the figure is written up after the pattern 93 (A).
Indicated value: 90 (A)
